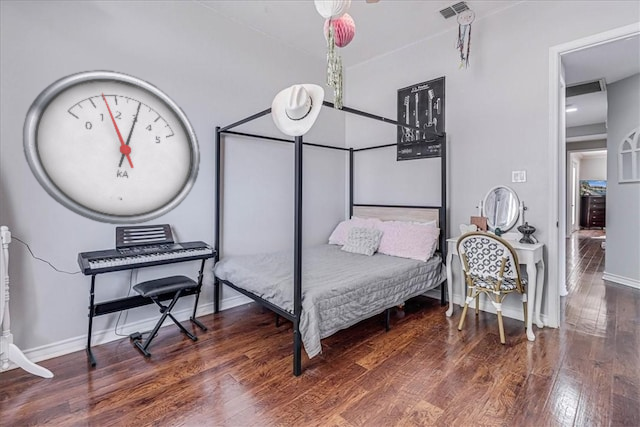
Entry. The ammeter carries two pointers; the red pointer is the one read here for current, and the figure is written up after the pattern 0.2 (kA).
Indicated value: 1.5 (kA)
